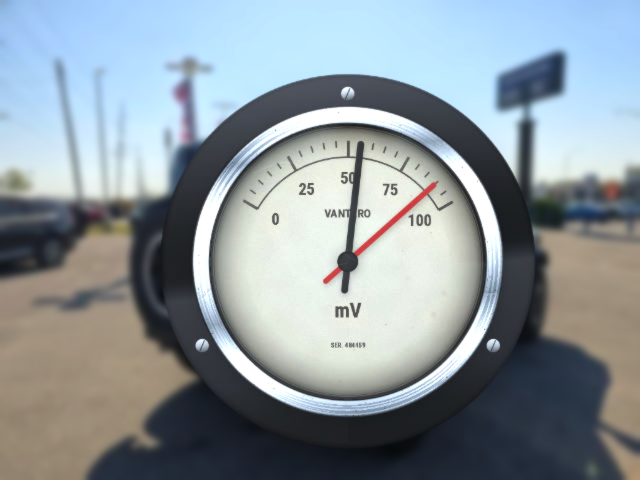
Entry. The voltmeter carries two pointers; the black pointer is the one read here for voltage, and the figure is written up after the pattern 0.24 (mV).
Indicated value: 55 (mV)
